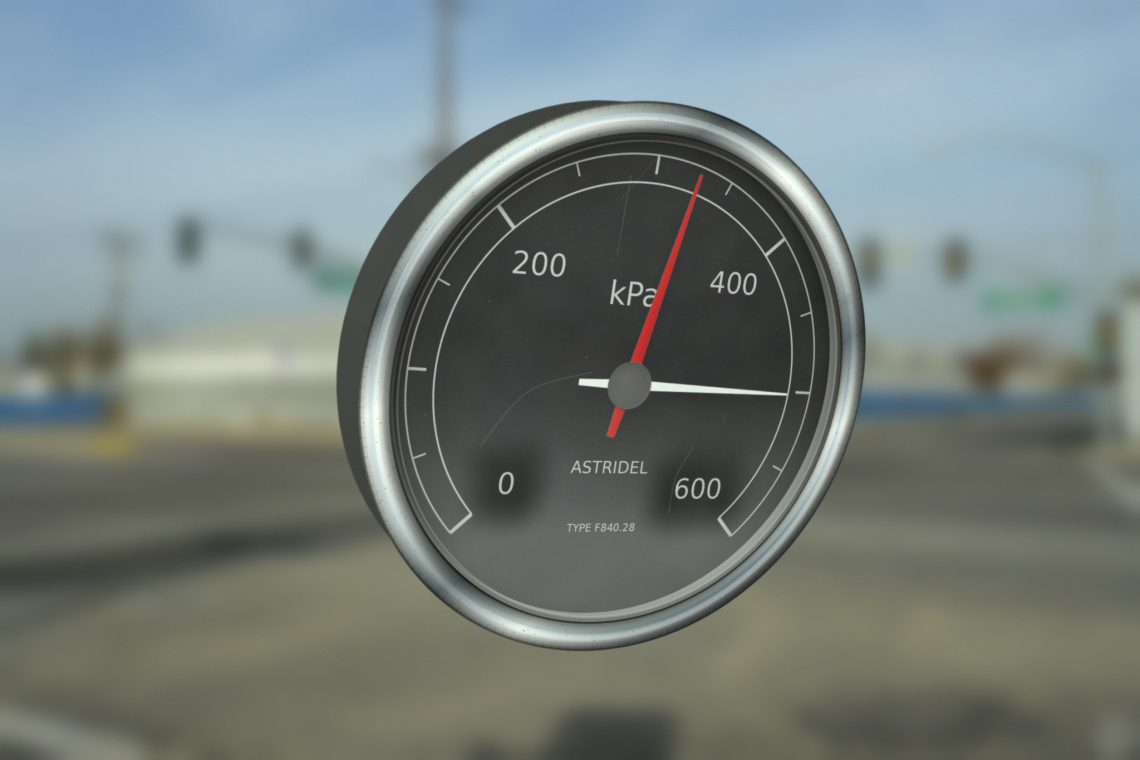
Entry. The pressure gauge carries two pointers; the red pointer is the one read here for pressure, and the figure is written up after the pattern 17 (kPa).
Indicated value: 325 (kPa)
